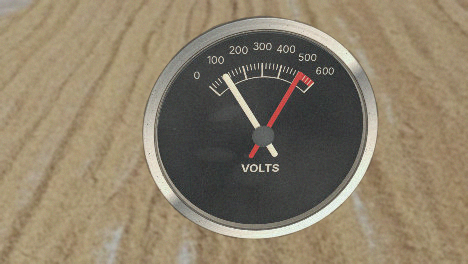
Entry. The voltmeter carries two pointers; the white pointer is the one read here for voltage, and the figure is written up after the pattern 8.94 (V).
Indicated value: 100 (V)
